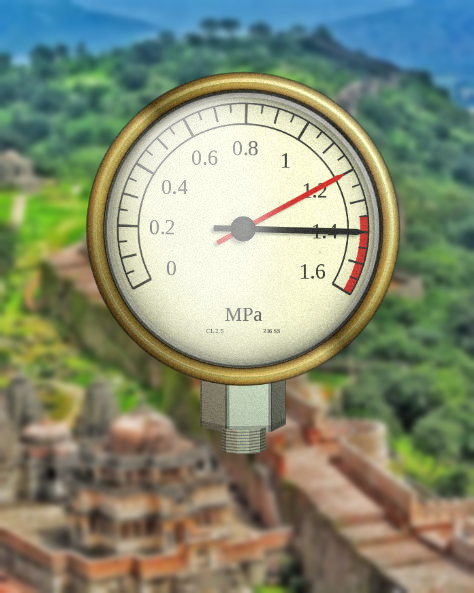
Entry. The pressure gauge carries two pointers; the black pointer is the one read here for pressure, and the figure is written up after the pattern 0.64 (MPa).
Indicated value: 1.4 (MPa)
